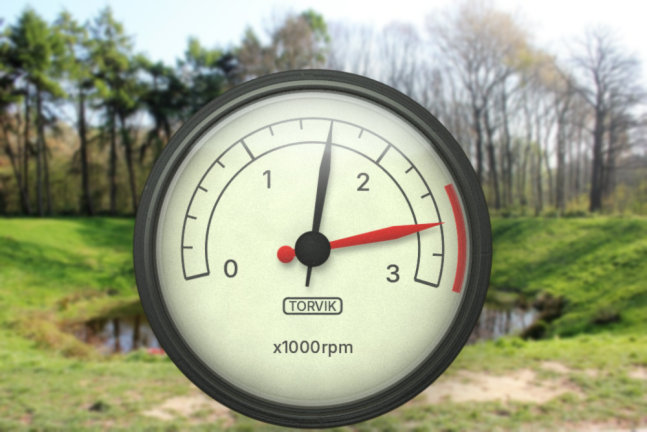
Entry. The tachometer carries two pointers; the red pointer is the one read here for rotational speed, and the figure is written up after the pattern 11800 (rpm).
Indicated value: 2600 (rpm)
